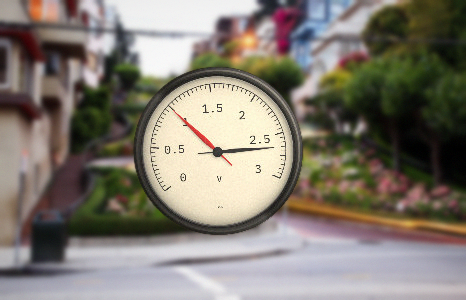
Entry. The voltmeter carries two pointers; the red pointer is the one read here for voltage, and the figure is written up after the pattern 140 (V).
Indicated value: 1 (V)
